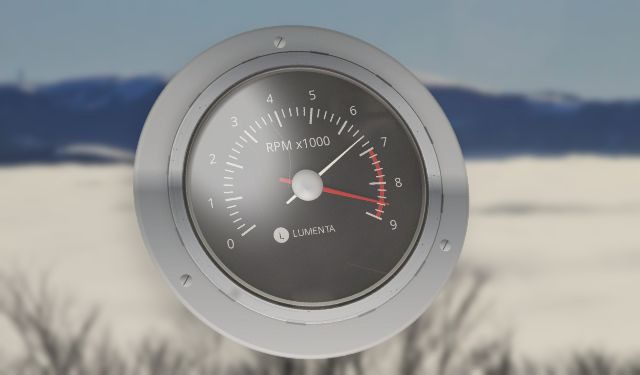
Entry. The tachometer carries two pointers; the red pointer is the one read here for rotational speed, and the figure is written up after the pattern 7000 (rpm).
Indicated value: 8600 (rpm)
